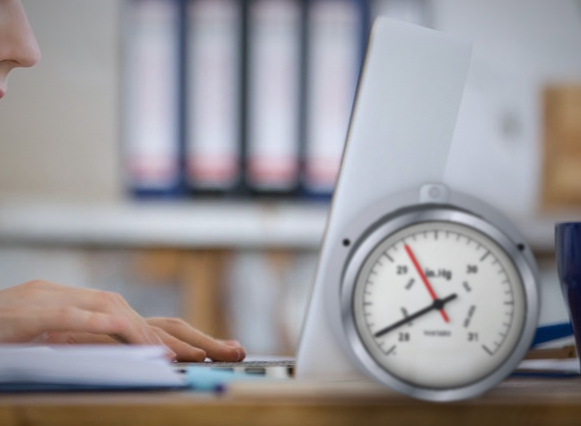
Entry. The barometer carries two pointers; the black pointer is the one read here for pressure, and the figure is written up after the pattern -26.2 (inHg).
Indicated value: 28.2 (inHg)
